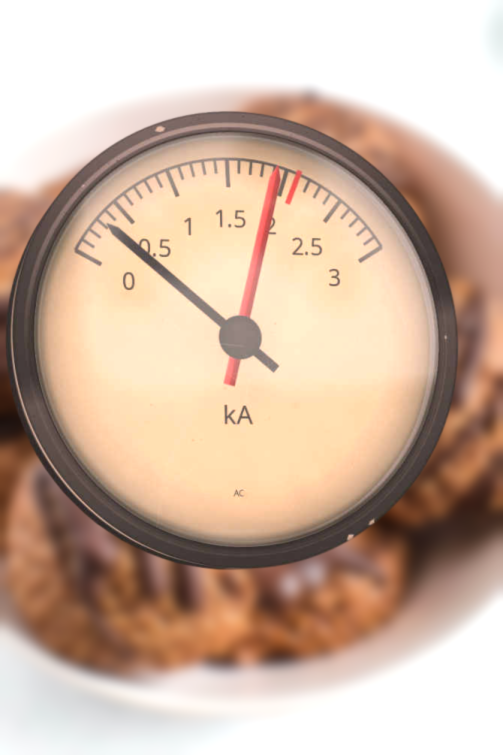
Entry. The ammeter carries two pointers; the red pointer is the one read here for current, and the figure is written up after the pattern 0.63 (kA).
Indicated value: 1.9 (kA)
